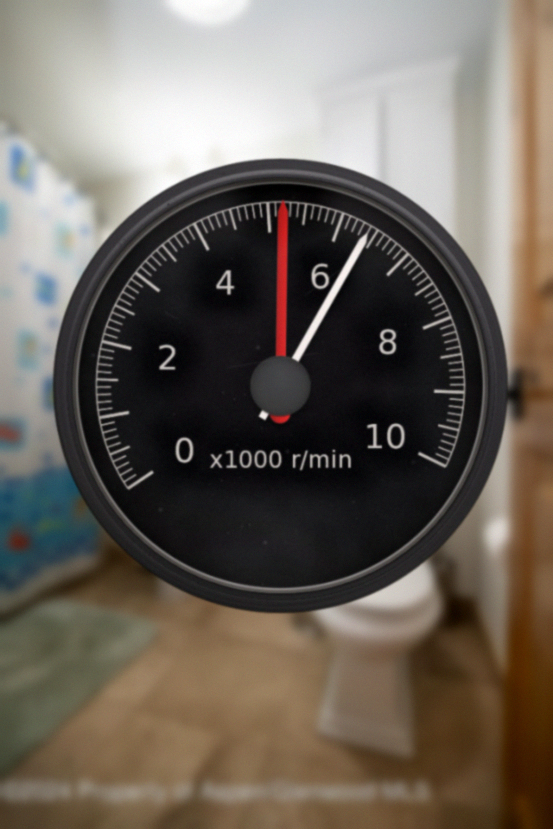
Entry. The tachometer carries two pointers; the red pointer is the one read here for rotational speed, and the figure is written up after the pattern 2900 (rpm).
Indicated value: 5200 (rpm)
